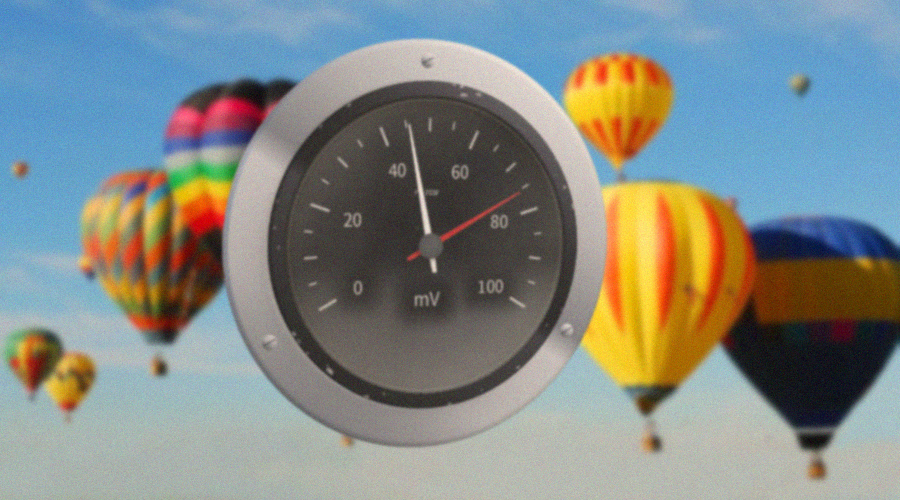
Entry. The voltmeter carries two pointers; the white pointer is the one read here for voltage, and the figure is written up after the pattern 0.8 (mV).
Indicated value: 45 (mV)
